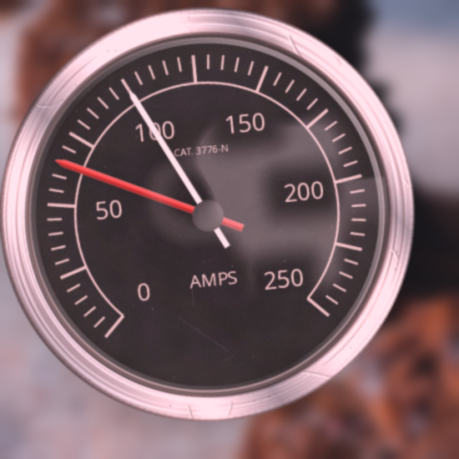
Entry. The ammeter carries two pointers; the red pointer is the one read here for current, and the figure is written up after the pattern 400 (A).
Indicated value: 65 (A)
